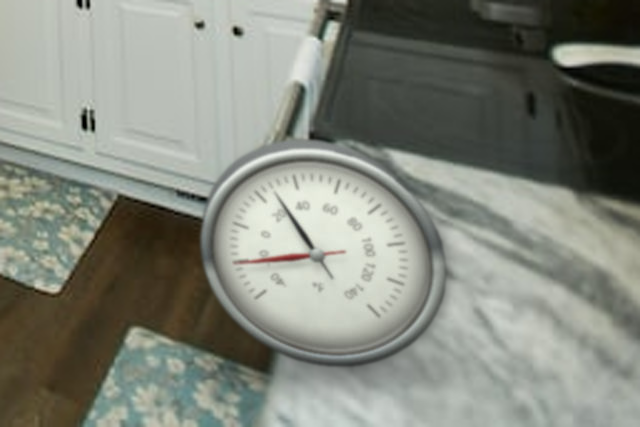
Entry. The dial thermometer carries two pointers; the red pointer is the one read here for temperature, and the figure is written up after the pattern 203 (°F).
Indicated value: -20 (°F)
